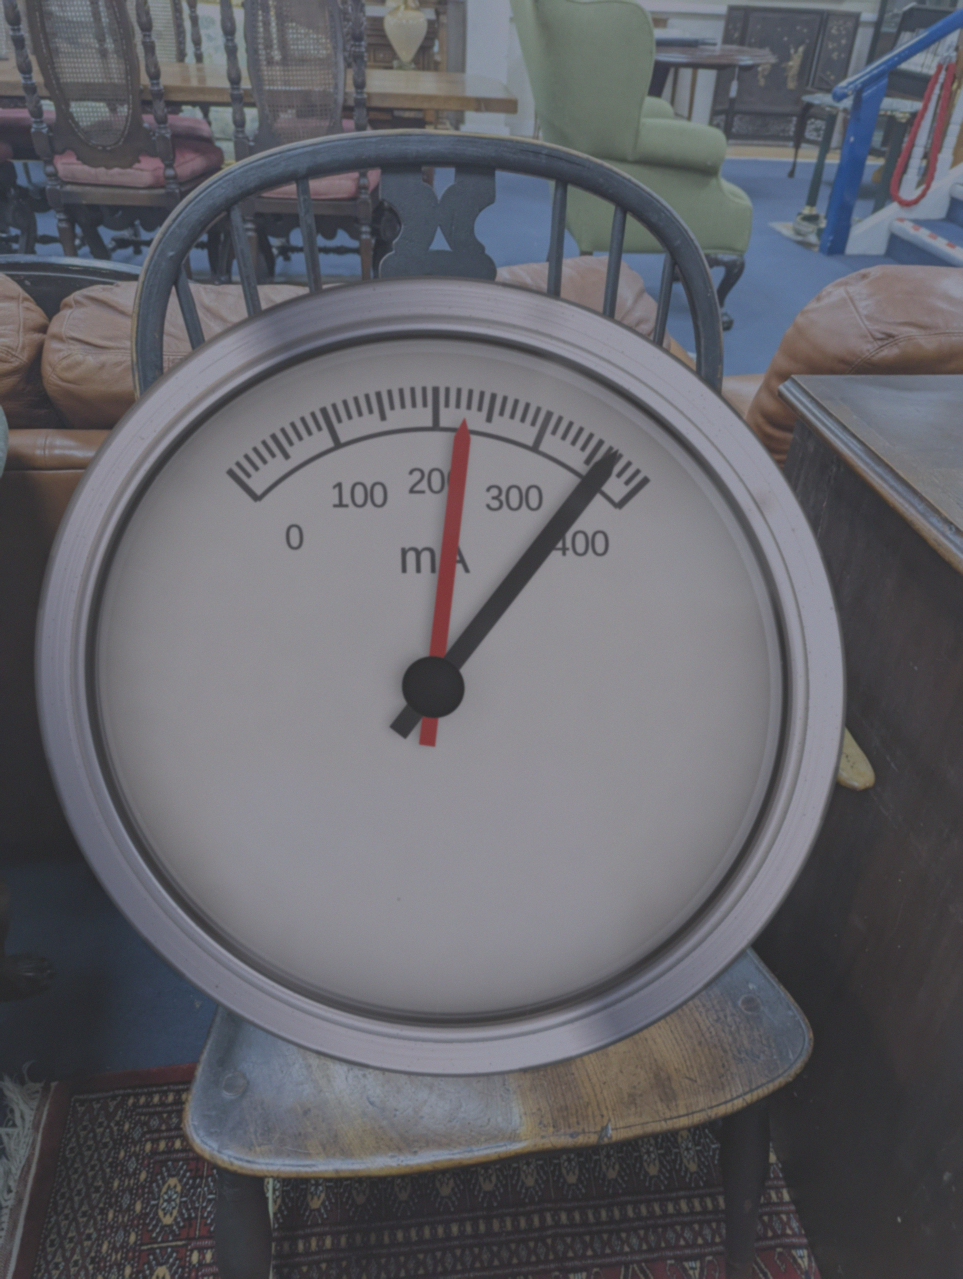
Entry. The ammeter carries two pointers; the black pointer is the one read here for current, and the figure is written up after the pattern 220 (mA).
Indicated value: 365 (mA)
